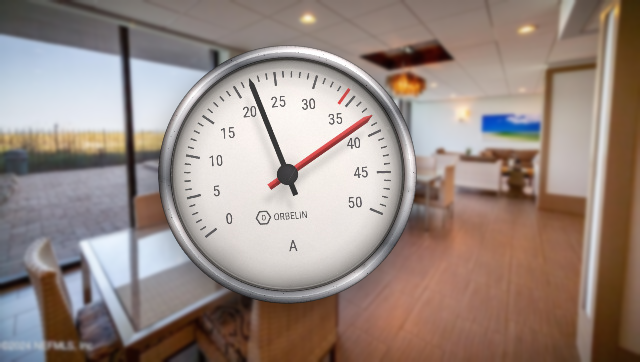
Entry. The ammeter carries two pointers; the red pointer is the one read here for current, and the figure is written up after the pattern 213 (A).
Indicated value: 38 (A)
